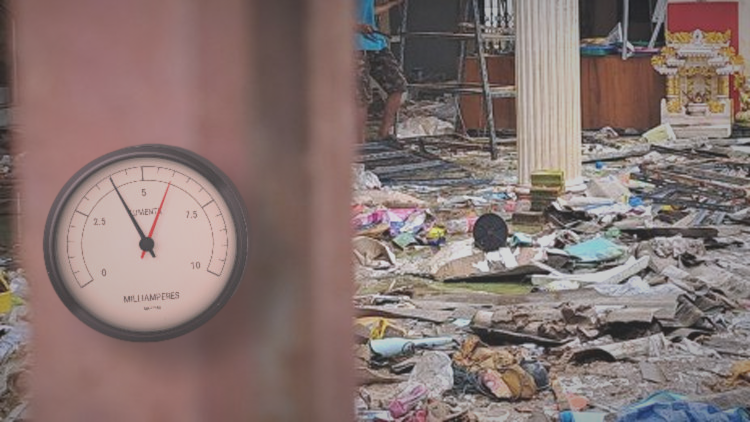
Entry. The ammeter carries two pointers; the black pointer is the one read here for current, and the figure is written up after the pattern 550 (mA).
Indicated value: 4 (mA)
